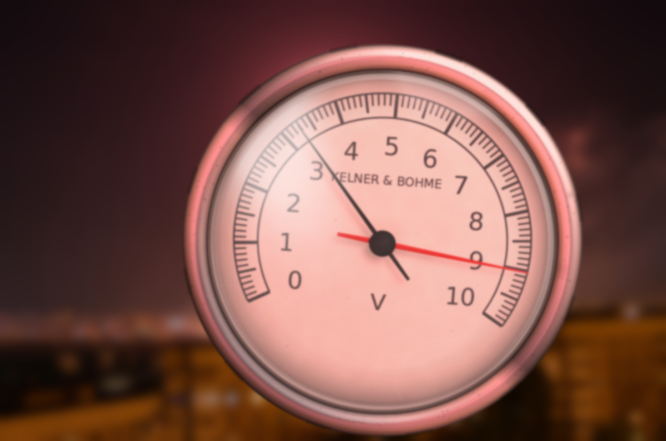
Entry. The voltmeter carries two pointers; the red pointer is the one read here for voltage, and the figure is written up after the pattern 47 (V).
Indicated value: 9 (V)
